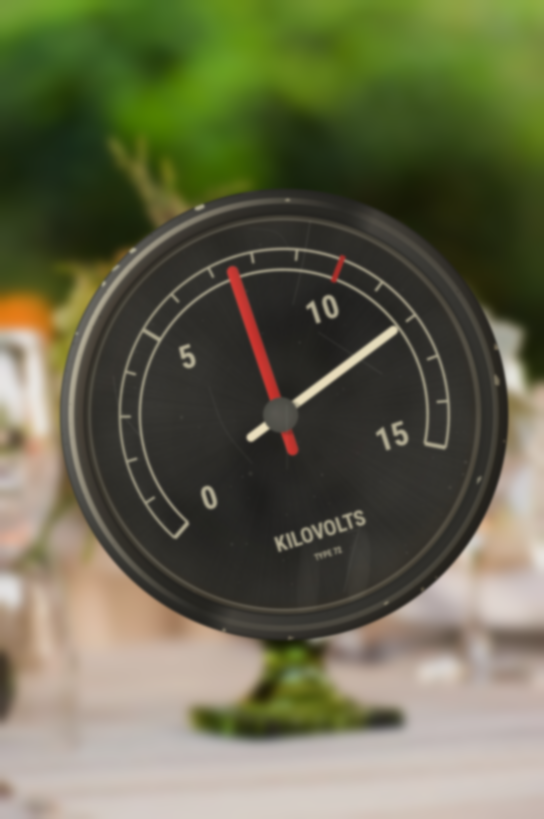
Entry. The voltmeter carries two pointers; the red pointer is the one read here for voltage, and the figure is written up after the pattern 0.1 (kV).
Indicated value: 7.5 (kV)
